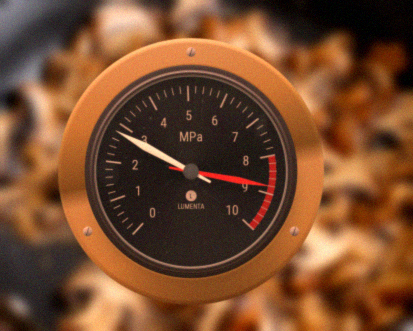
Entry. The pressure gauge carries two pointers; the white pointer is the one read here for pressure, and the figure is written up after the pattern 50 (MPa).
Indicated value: 2.8 (MPa)
